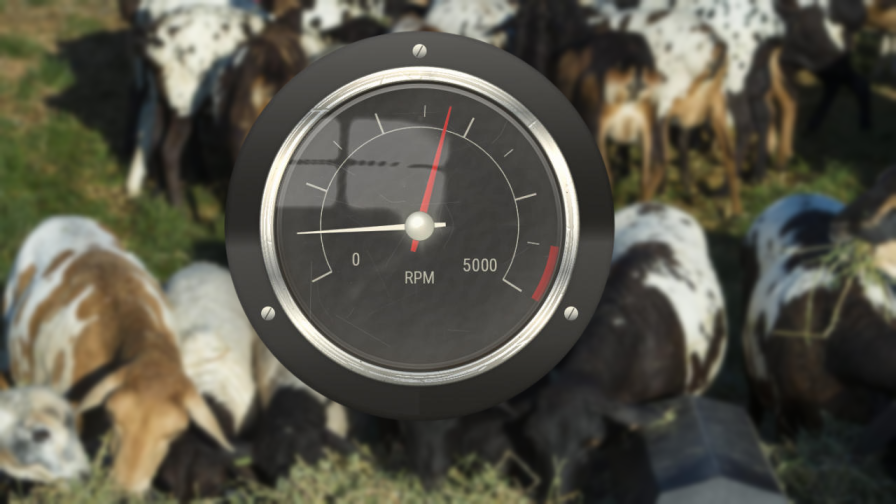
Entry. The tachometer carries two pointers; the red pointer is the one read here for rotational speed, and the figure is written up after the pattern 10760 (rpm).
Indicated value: 2750 (rpm)
